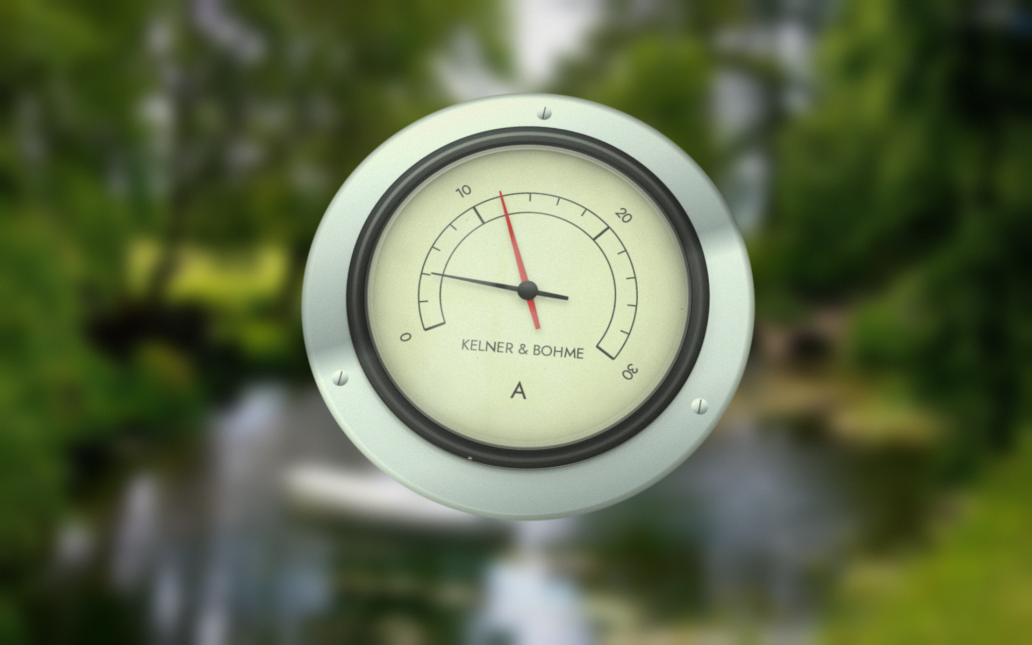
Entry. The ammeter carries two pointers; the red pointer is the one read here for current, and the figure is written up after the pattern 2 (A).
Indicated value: 12 (A)
